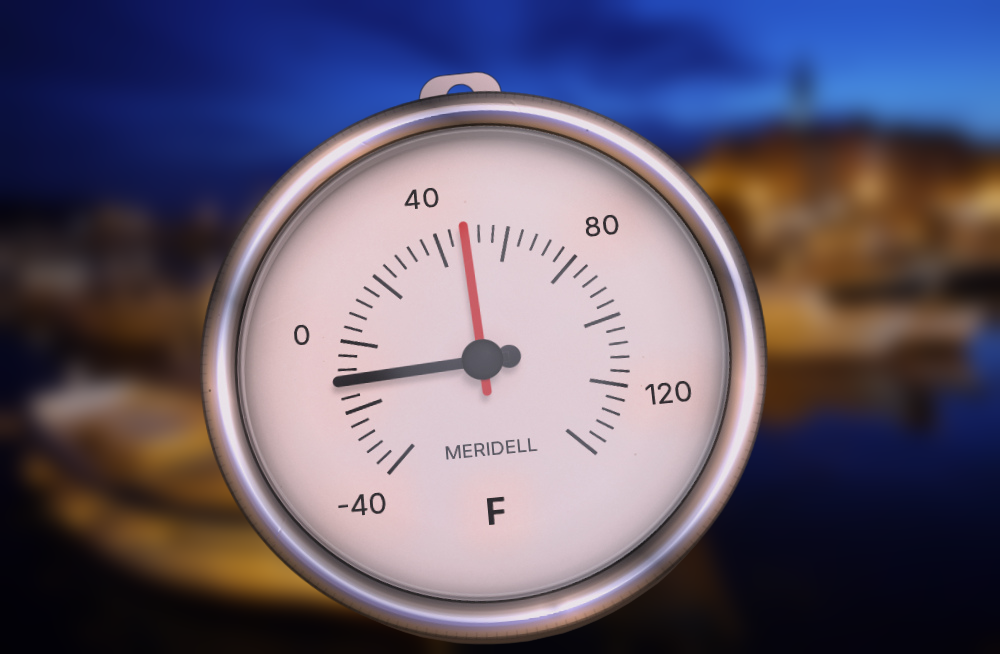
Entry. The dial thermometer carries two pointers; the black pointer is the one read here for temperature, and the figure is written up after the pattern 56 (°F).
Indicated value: -12 (°F)
